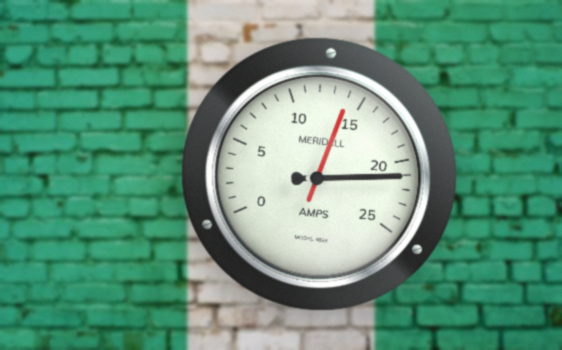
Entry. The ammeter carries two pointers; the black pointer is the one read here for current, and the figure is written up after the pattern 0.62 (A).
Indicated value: 21 (A)
